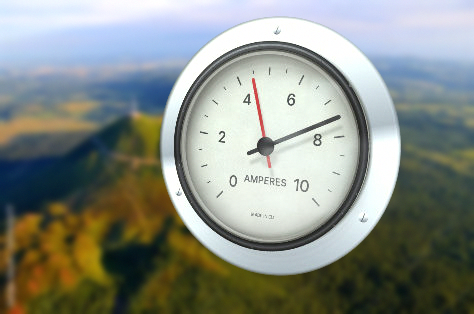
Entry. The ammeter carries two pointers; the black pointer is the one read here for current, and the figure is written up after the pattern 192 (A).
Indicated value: 7.5 (A)
